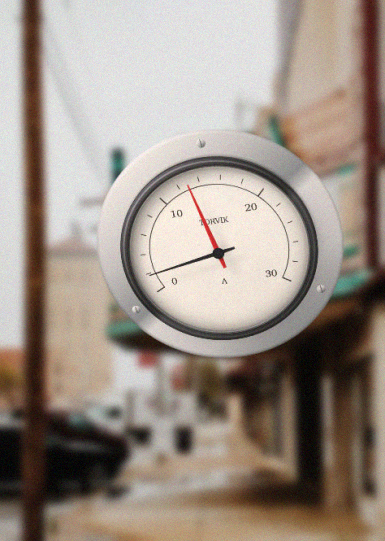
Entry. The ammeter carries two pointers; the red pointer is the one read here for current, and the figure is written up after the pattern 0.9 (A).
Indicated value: 13 (A)
